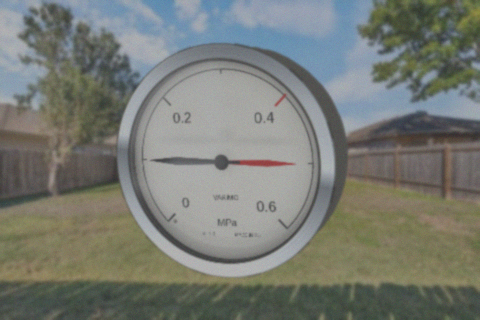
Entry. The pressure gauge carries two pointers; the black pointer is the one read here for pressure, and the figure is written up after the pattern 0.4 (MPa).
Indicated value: 0.1 (MPa)
